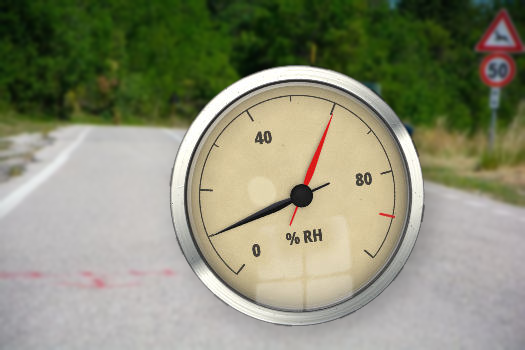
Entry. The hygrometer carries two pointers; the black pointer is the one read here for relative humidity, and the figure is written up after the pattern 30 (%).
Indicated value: 10 (%)
